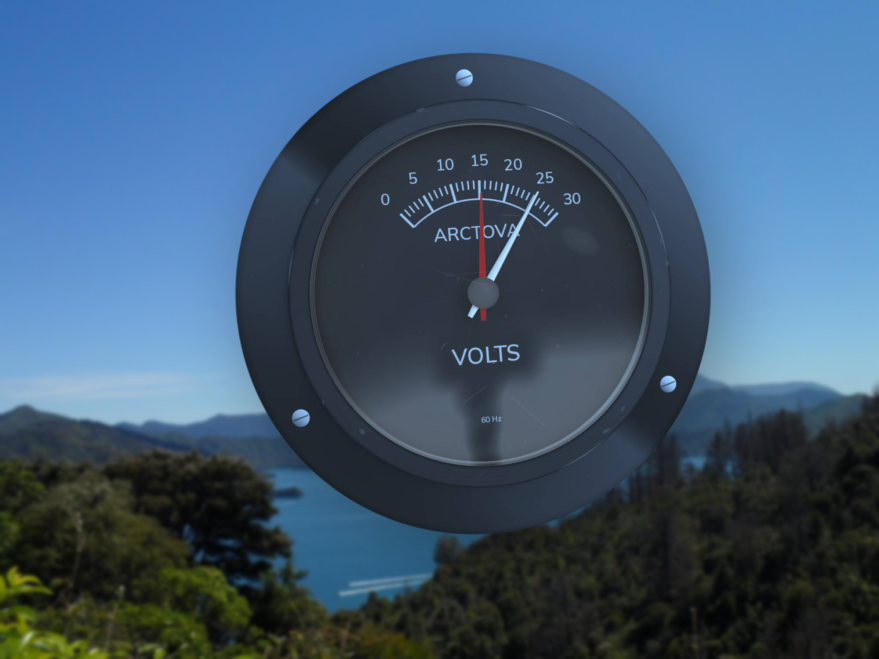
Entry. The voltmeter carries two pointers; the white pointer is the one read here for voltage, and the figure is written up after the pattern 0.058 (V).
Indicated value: 25 (V)
